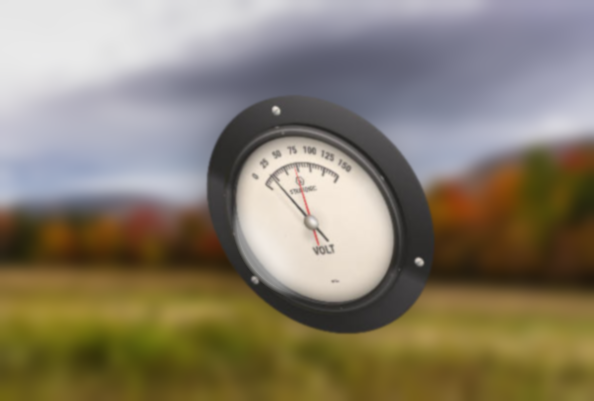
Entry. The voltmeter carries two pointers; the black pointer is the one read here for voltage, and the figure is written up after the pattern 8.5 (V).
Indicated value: 25 (V)
